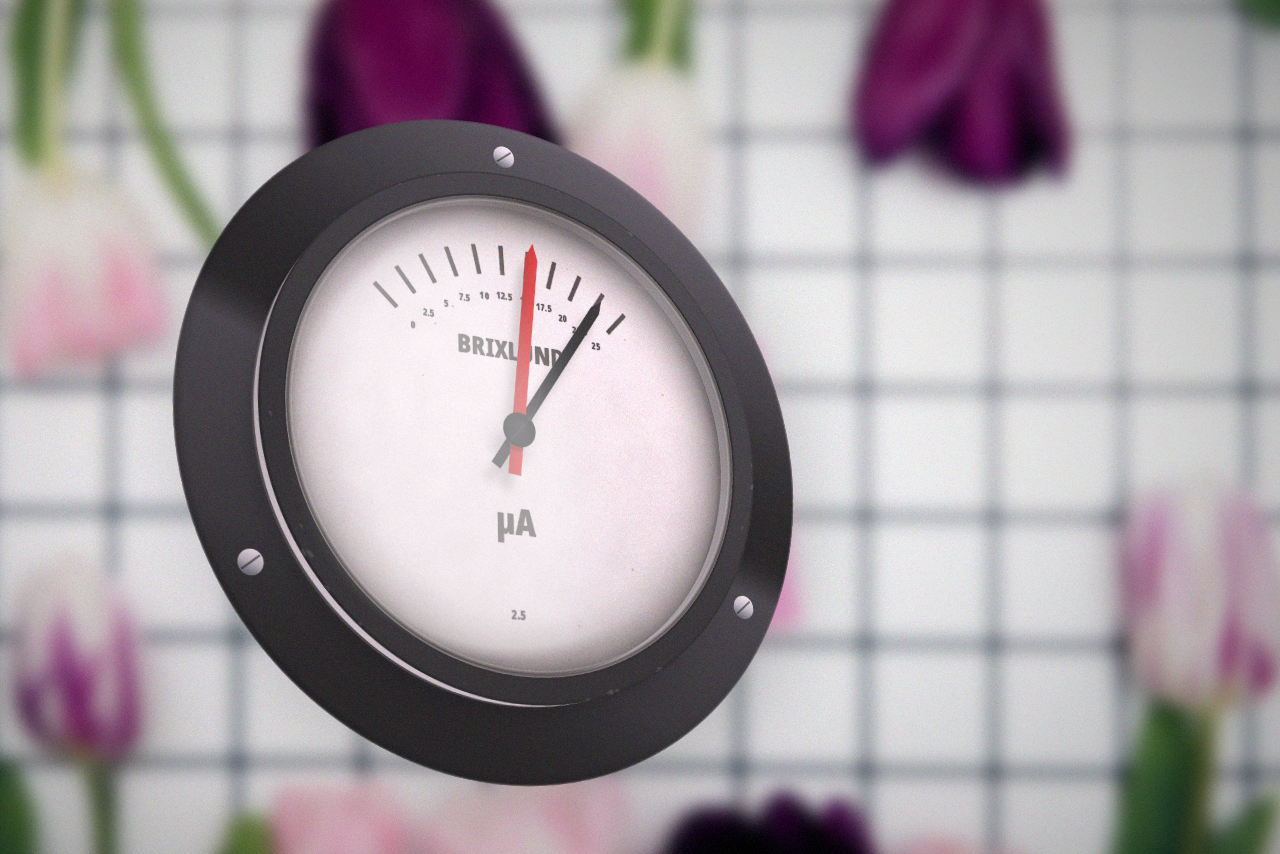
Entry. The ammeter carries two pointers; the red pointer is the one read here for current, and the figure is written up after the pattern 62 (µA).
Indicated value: 15 (µA)
